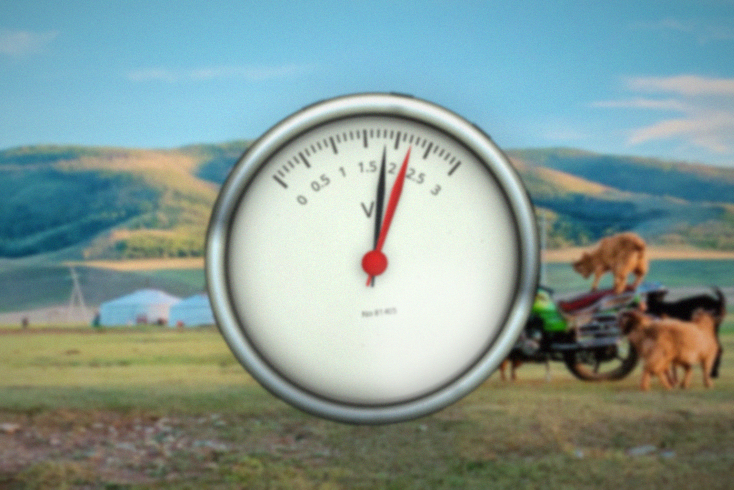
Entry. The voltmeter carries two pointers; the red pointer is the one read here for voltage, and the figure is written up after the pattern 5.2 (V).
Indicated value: 2.2 (V)
